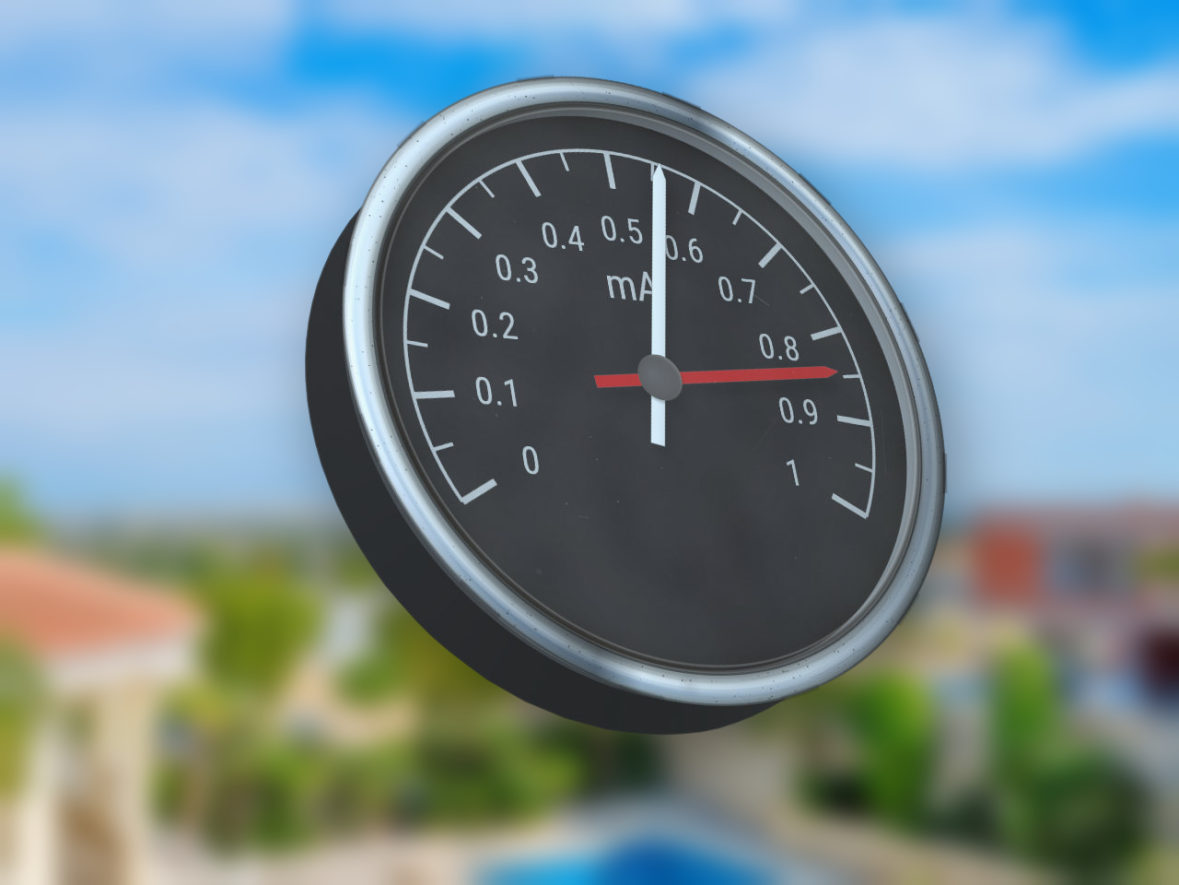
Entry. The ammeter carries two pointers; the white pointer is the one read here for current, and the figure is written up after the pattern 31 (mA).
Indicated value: 0.55 (mA)
